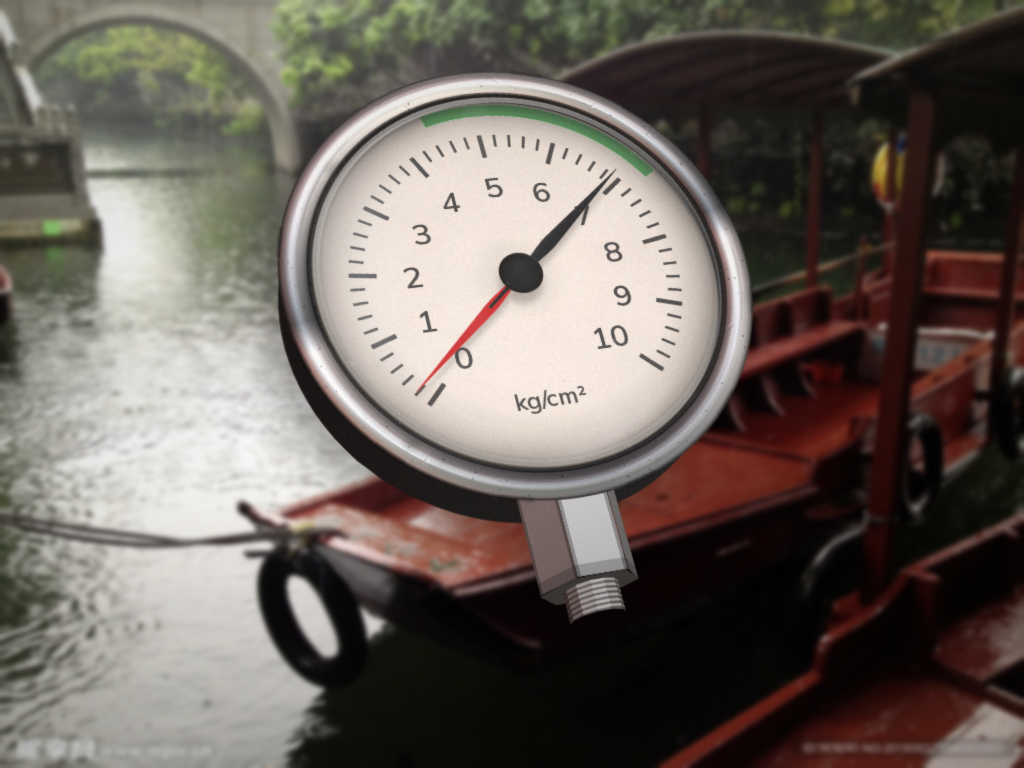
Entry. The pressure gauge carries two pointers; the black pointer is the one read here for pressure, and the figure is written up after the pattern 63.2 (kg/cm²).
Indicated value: 6.9 (kg/cm²)
